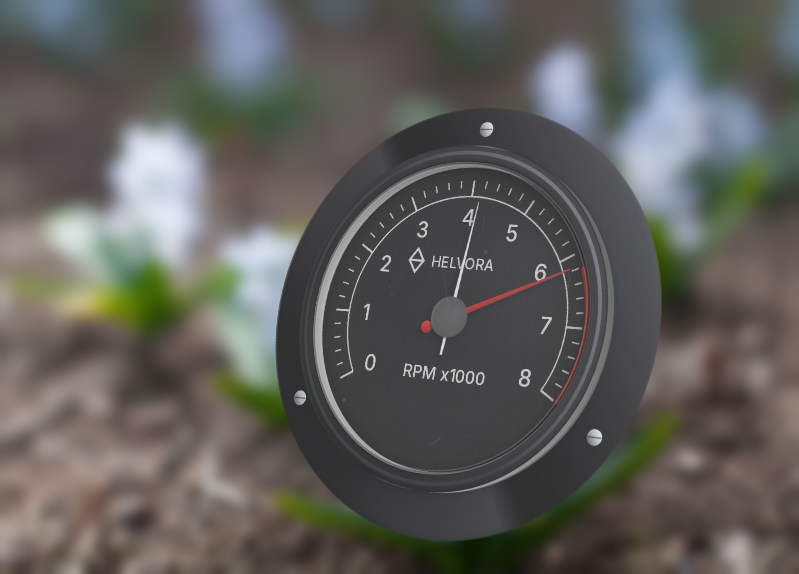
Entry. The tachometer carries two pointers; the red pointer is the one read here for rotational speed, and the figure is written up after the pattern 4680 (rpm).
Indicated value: 6200 (rpm)
